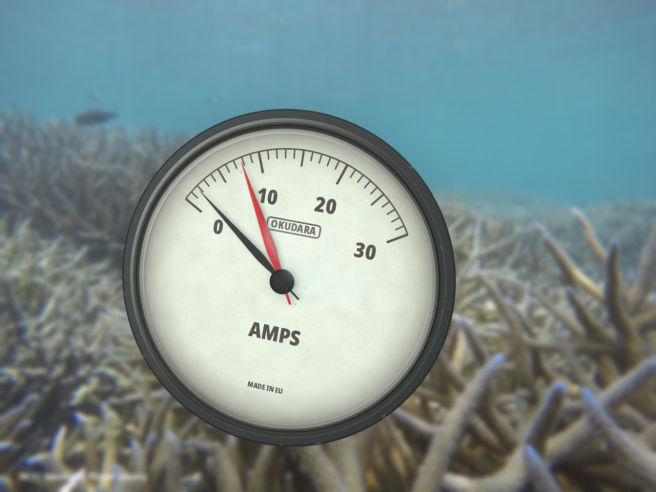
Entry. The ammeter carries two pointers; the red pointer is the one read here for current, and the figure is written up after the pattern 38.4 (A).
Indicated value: 8 (A)
